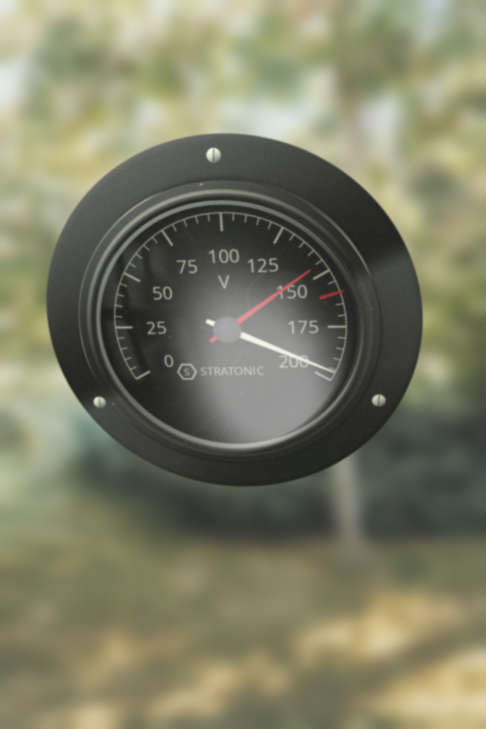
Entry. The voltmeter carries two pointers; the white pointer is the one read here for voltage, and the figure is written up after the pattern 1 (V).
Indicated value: 195 (V)
